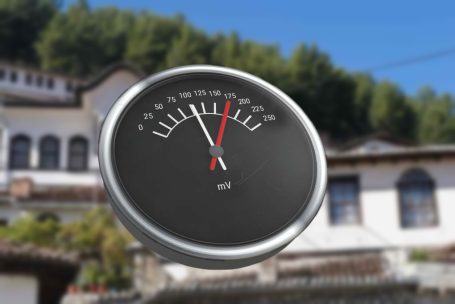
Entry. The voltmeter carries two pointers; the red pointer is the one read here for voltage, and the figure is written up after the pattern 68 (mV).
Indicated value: 175 (mV)
